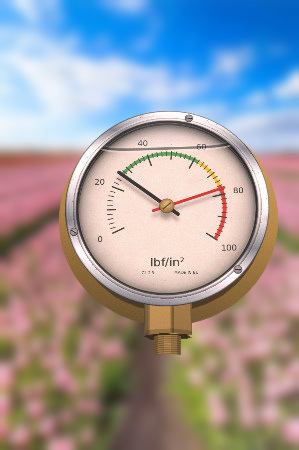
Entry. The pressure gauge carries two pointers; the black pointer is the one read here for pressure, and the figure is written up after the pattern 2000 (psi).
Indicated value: 26 (psi)
